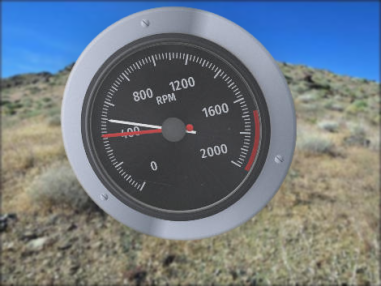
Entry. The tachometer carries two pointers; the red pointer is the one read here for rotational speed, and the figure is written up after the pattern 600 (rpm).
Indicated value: 400 (rpm)
